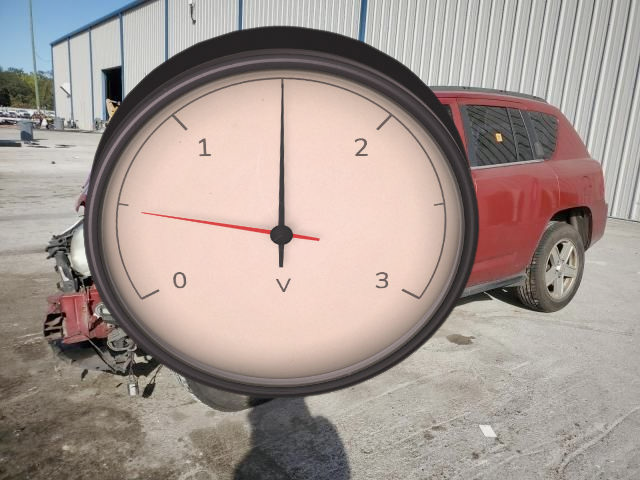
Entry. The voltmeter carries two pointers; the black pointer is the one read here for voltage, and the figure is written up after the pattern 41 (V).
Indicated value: 1.5 (V)
